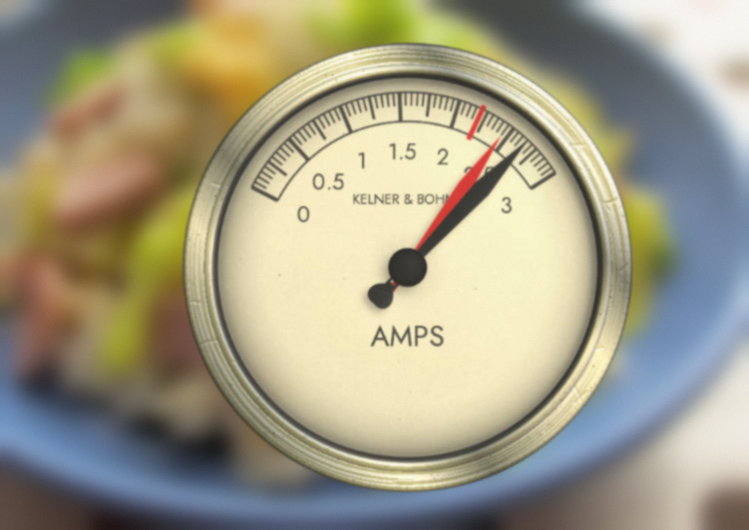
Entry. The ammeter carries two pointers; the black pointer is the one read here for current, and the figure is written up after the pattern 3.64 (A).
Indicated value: 2.65 (A)
